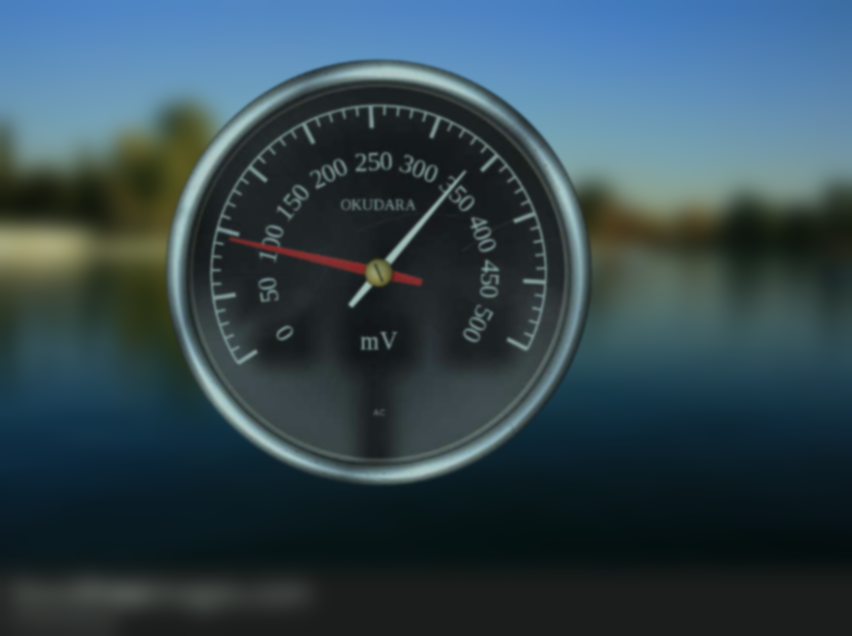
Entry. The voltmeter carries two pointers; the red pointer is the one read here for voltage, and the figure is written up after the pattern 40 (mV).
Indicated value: 95 (mV)
